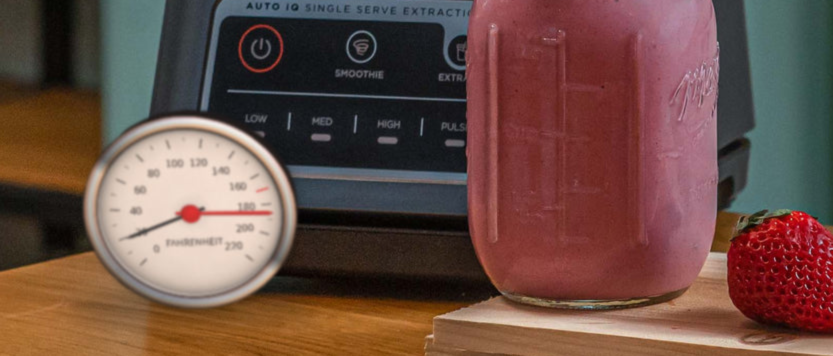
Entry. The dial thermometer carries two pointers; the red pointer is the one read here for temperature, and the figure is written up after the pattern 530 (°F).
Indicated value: 185 (°F)
